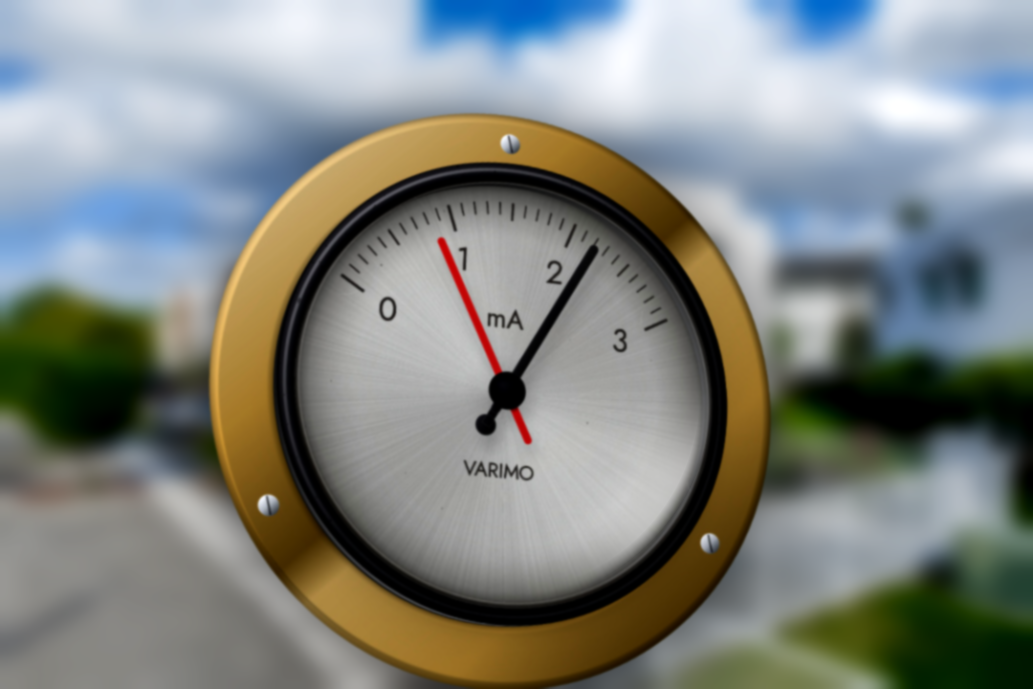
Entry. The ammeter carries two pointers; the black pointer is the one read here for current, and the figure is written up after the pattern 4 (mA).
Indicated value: 2.2 (mA)
